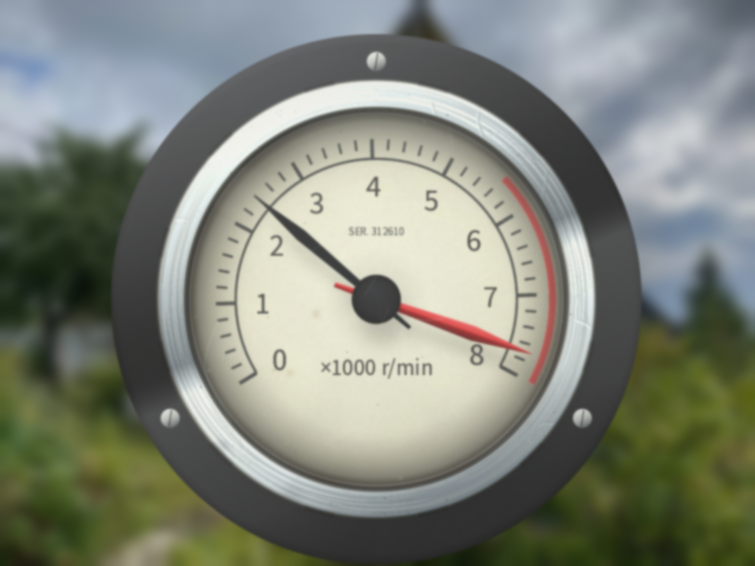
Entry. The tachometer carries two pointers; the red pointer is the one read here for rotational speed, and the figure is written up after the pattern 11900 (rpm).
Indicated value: 7700 (rpm)
